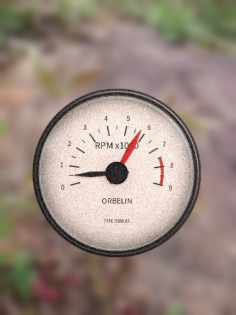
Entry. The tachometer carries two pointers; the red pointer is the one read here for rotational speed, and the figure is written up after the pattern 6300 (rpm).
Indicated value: 5750 (rpm)
